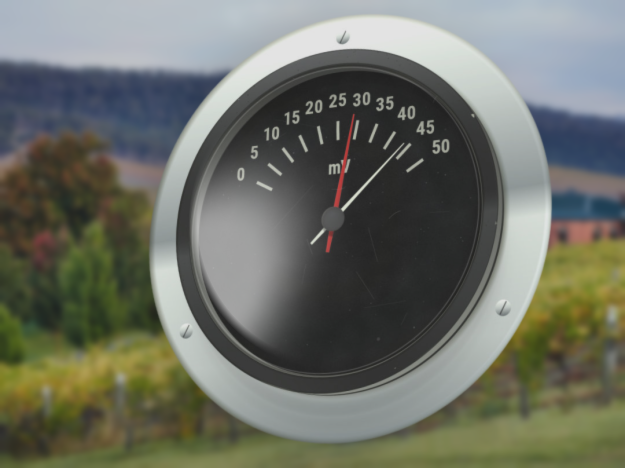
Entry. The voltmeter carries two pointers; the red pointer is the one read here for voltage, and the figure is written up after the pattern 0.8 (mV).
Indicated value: 30 (mV)
